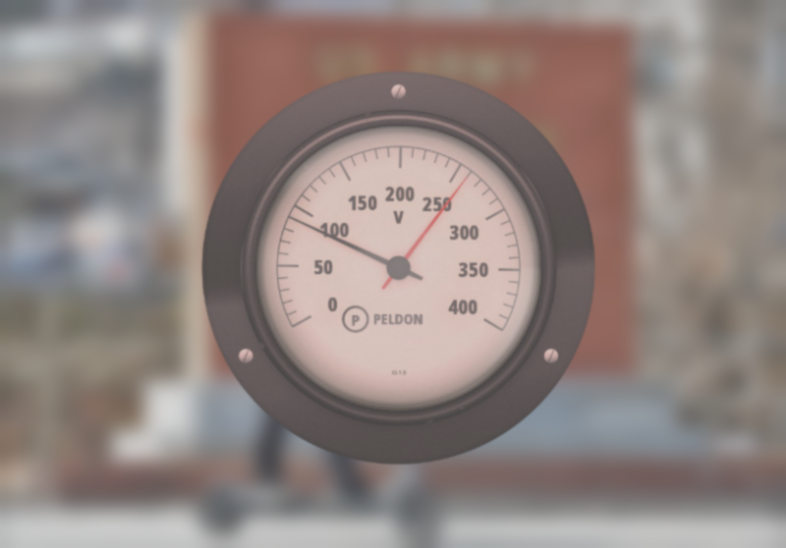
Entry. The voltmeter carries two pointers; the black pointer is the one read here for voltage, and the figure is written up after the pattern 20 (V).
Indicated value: 90 (V)
